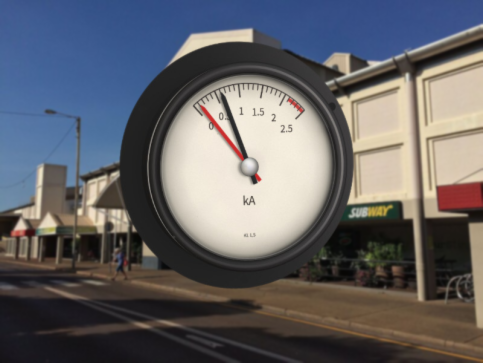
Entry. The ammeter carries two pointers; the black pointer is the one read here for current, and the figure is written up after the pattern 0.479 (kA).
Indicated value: 0.6 (kA)
